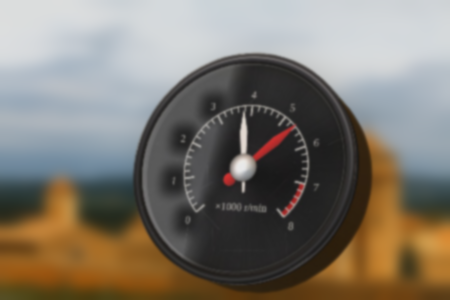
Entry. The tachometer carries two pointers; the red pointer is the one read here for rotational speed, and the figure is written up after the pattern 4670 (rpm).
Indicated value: 5400 (rpm)
